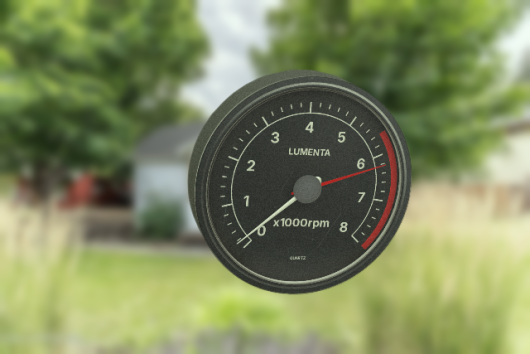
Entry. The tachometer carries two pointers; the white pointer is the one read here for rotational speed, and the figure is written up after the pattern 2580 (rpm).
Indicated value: 200 (rpm)
